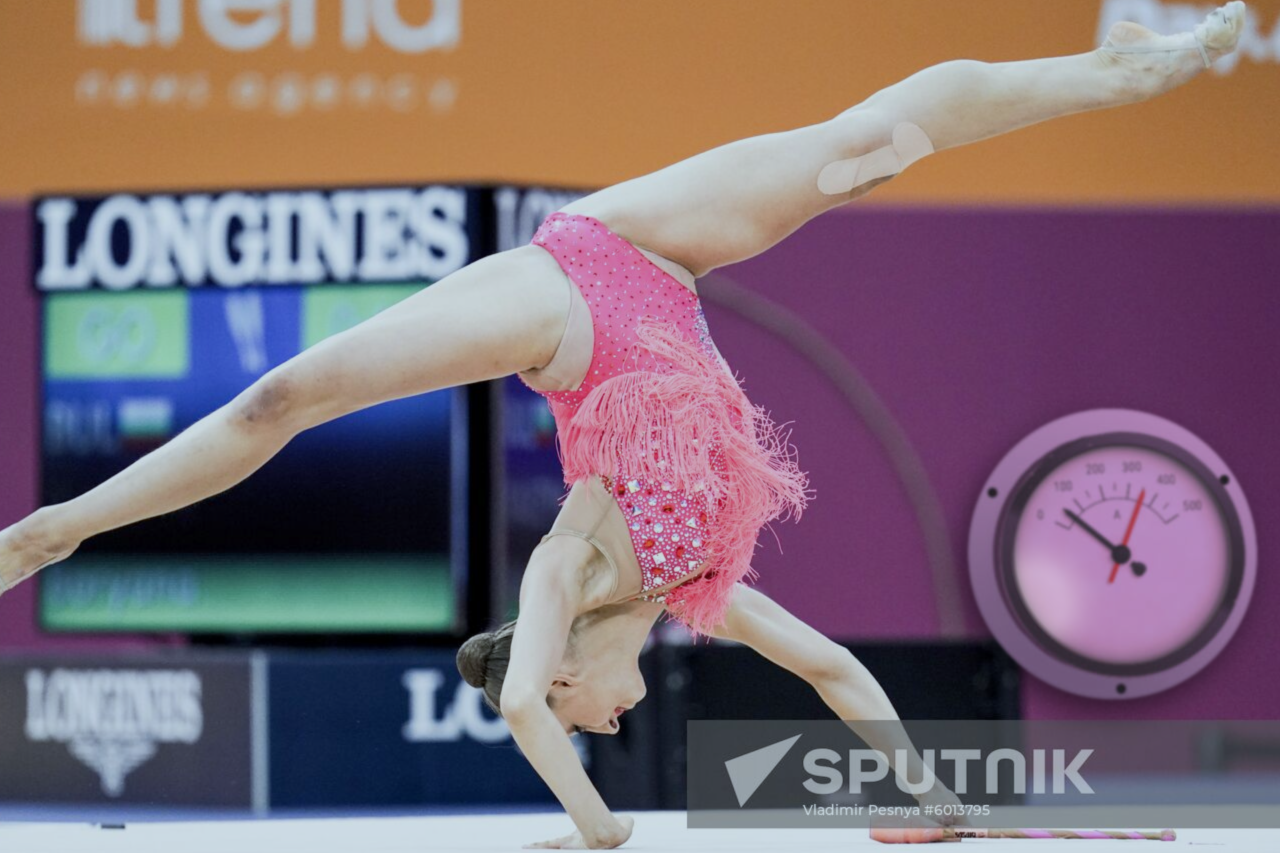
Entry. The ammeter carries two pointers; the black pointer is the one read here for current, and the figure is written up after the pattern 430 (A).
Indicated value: 50 (A)
